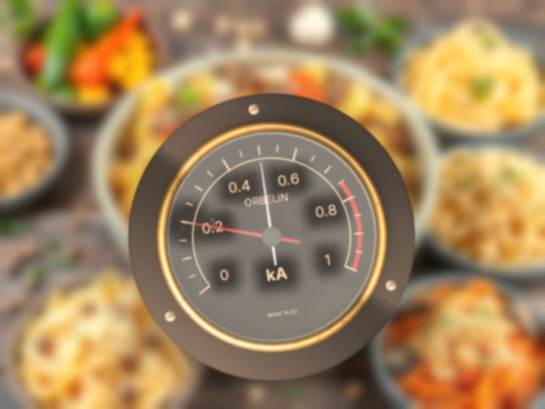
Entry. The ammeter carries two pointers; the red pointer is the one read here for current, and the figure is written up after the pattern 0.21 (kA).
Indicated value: 0.2 (kA)
